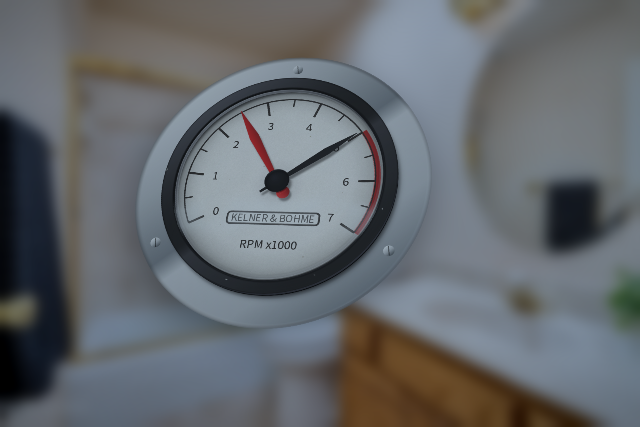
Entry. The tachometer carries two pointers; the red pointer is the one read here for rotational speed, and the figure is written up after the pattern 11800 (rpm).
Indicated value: 2500 (rpm)
